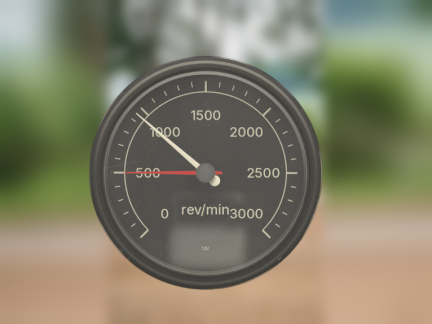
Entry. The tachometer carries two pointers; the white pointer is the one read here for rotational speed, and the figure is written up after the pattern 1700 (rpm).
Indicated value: 950 (rpm)
